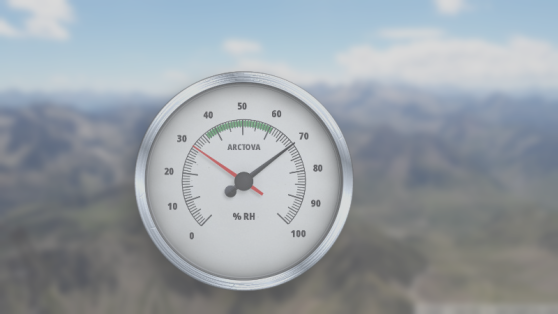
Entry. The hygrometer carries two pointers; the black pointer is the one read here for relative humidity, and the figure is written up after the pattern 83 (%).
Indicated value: 70 (%)
